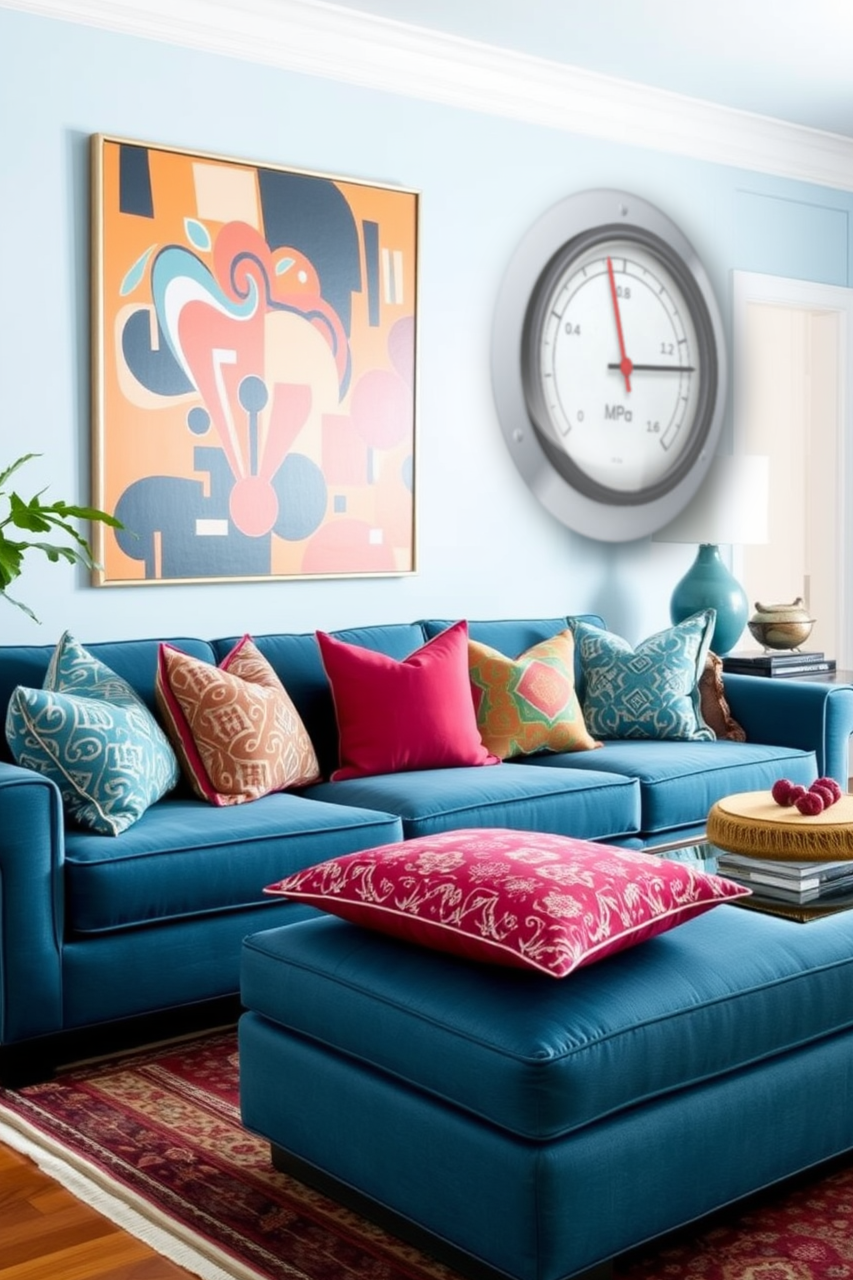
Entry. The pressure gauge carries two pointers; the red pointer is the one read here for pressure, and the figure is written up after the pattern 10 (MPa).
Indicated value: 0.7 (MPa)
